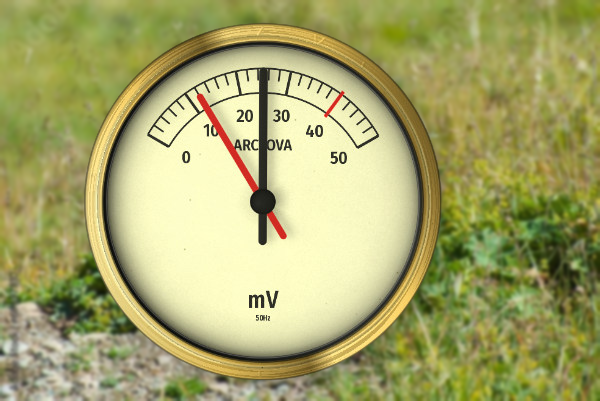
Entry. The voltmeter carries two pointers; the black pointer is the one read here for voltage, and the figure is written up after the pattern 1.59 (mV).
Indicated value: 25 (mV)
